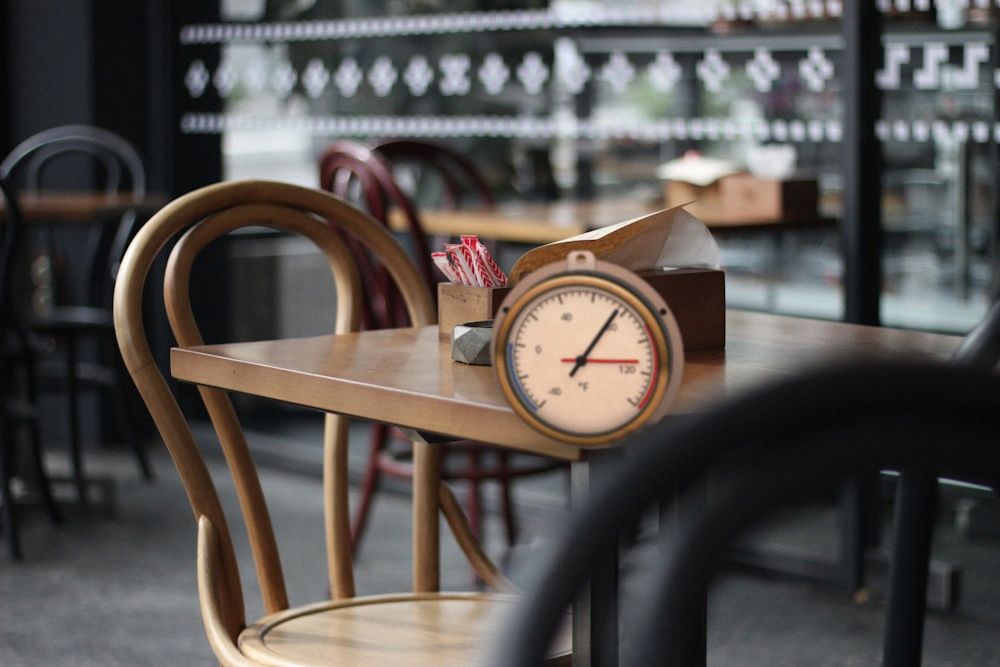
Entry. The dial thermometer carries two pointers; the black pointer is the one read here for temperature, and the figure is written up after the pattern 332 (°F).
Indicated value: 76 (°F)
